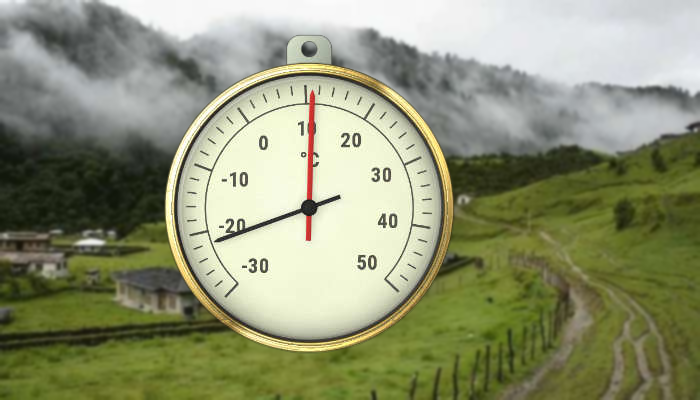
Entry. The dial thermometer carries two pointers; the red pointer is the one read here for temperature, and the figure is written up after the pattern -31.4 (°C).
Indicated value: 11 (°C)
